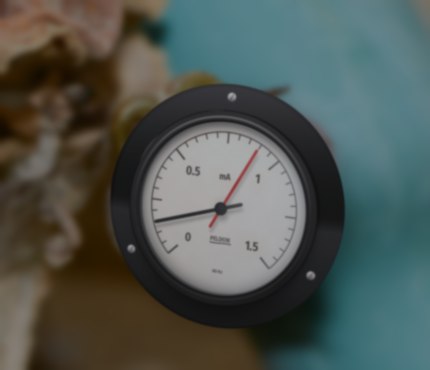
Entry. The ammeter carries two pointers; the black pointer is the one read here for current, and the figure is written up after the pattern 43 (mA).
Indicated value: 0.15 (mA)
